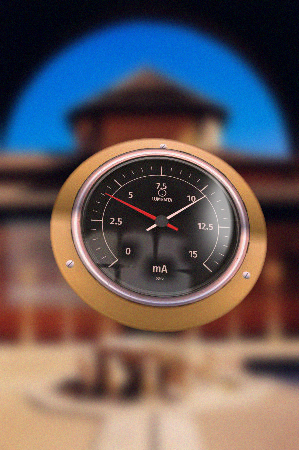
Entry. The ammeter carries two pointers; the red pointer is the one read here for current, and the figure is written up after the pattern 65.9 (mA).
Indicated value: 4 (mA)
